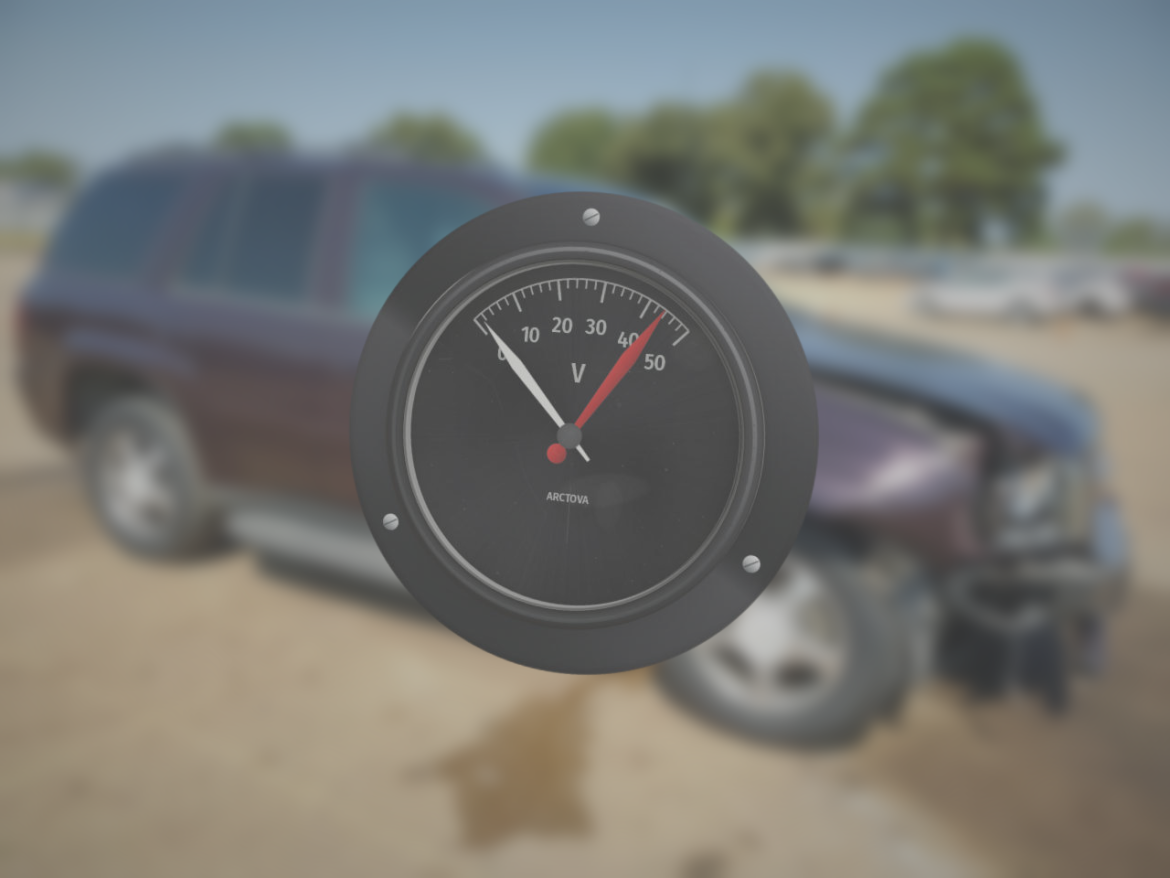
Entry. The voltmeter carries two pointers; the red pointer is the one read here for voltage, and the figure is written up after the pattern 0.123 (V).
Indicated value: 44 (V)
